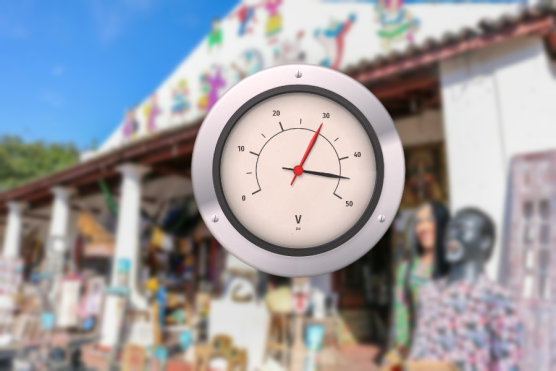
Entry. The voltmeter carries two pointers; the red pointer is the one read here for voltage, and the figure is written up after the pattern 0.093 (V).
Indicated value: 30 (V)
